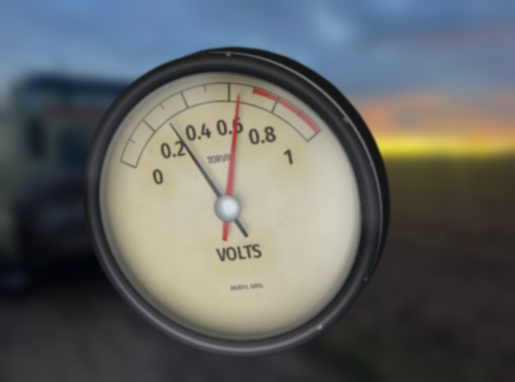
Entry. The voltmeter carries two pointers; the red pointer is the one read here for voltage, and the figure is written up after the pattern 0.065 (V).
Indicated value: 0.65 (V)
